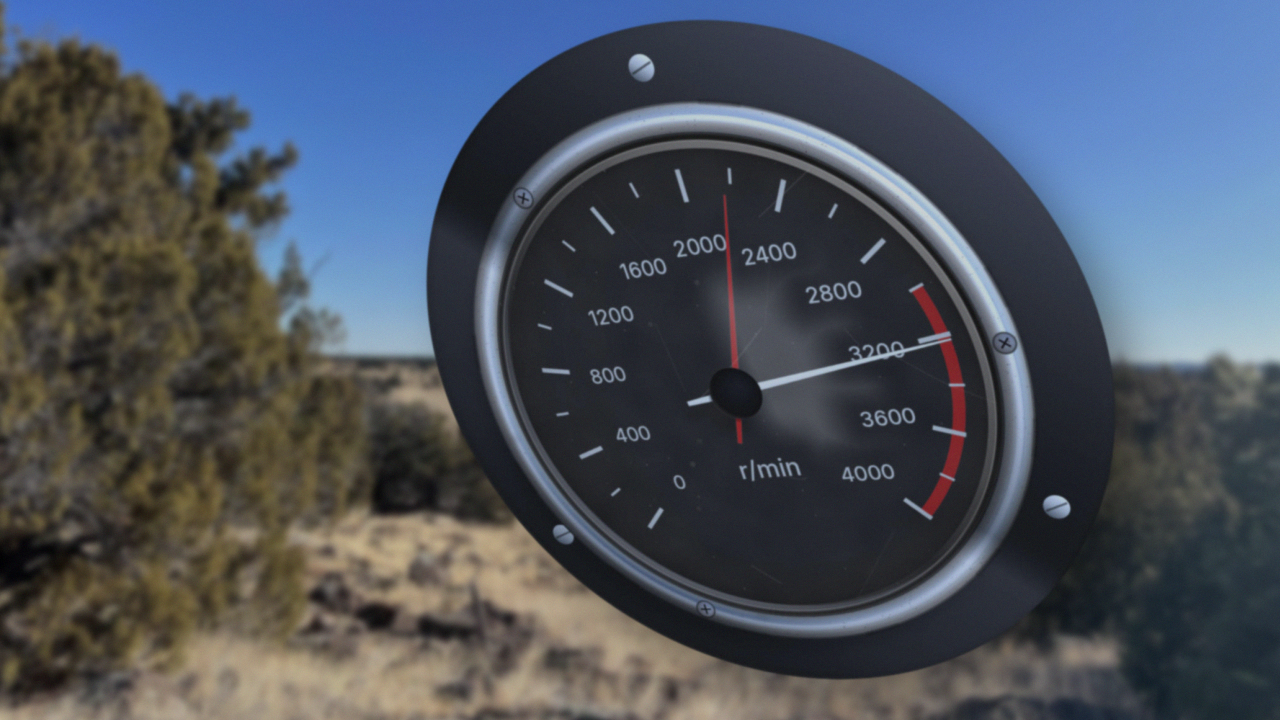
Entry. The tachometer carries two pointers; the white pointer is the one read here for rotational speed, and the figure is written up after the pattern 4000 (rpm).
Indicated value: 3200 (rpm)
